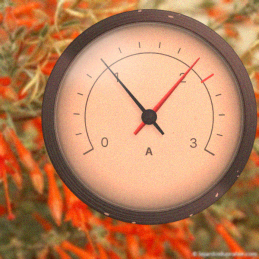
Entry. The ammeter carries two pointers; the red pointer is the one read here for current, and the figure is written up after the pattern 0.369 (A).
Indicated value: 2 (A)
